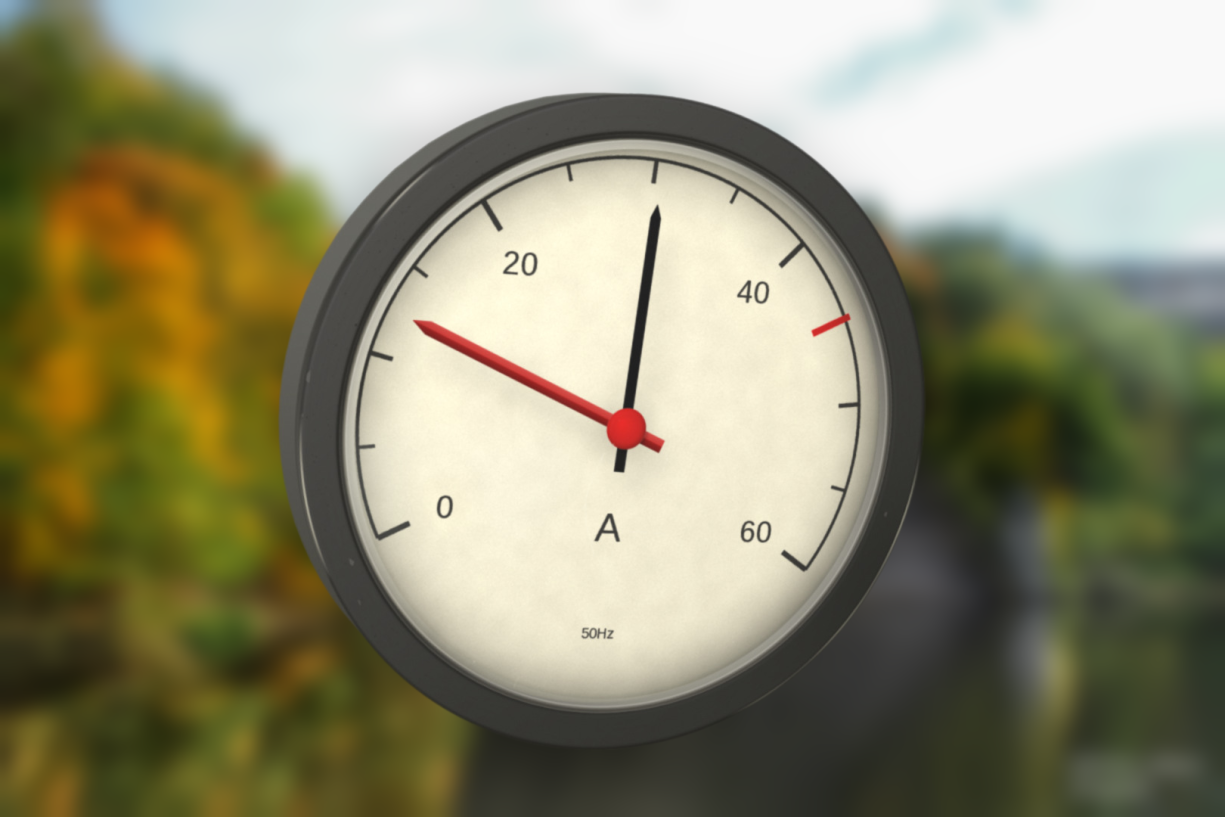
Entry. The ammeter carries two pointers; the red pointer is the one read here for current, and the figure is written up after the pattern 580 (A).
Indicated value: 12.5 (A)
